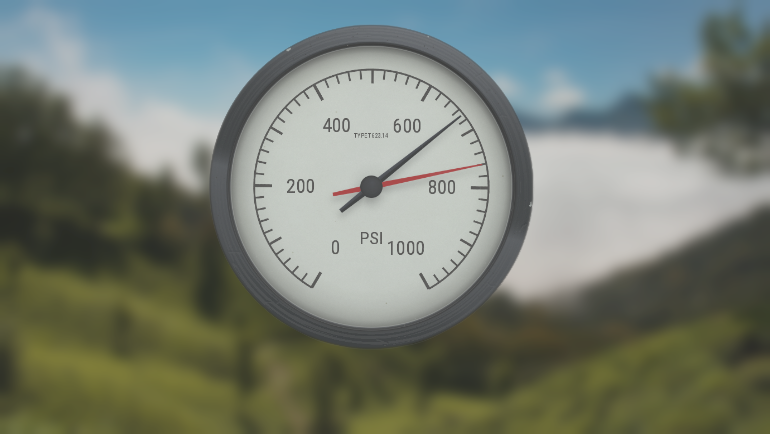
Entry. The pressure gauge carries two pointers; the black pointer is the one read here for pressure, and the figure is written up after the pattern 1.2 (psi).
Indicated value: 670 (psi)
